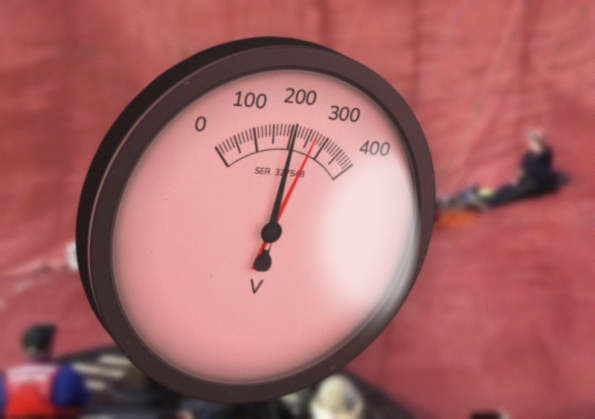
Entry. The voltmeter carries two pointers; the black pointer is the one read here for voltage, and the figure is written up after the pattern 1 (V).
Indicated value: 200 (V)
